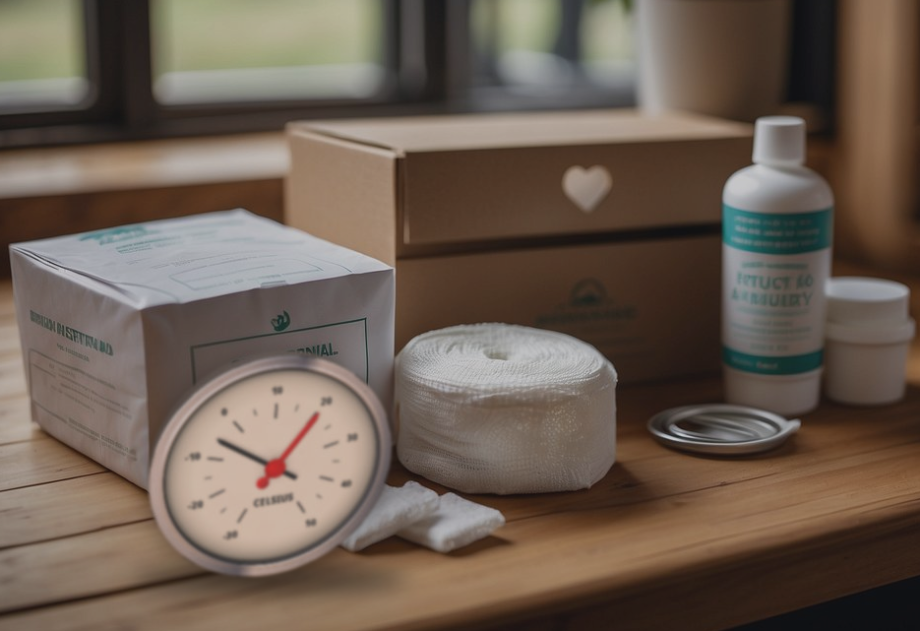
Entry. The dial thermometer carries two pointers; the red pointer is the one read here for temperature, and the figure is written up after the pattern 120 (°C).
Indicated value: 20 (°C)
